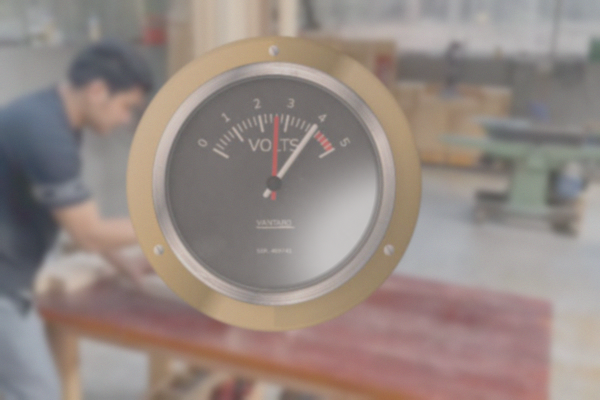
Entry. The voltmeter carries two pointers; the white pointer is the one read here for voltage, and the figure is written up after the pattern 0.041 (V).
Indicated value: 4 (V)
